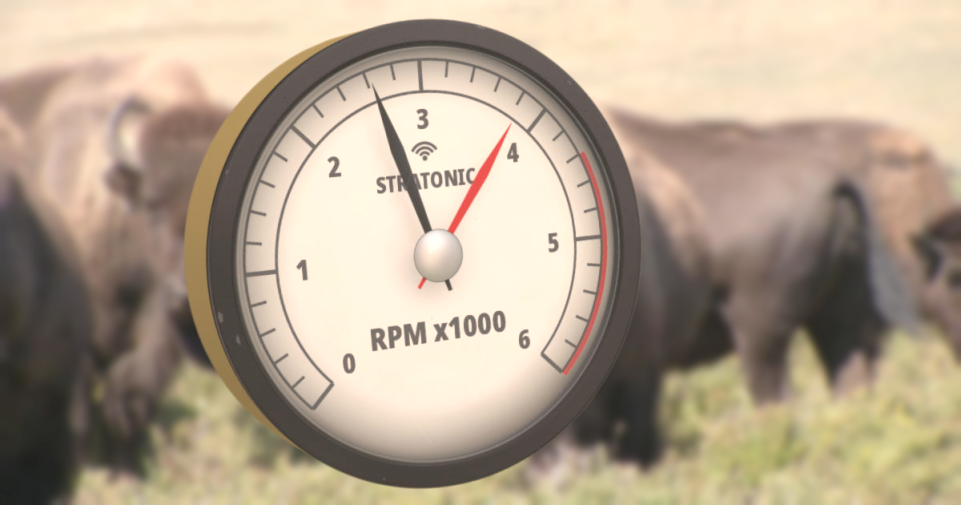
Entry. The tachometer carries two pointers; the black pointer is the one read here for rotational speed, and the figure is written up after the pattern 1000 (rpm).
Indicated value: 2600 (rpm)
